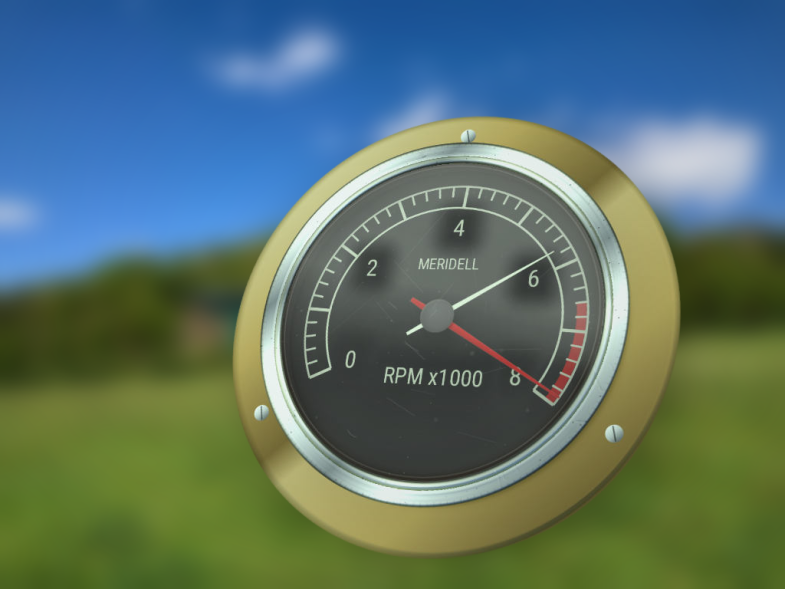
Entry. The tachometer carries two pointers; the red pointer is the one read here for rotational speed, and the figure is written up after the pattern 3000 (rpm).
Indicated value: 7900 (rpm)
